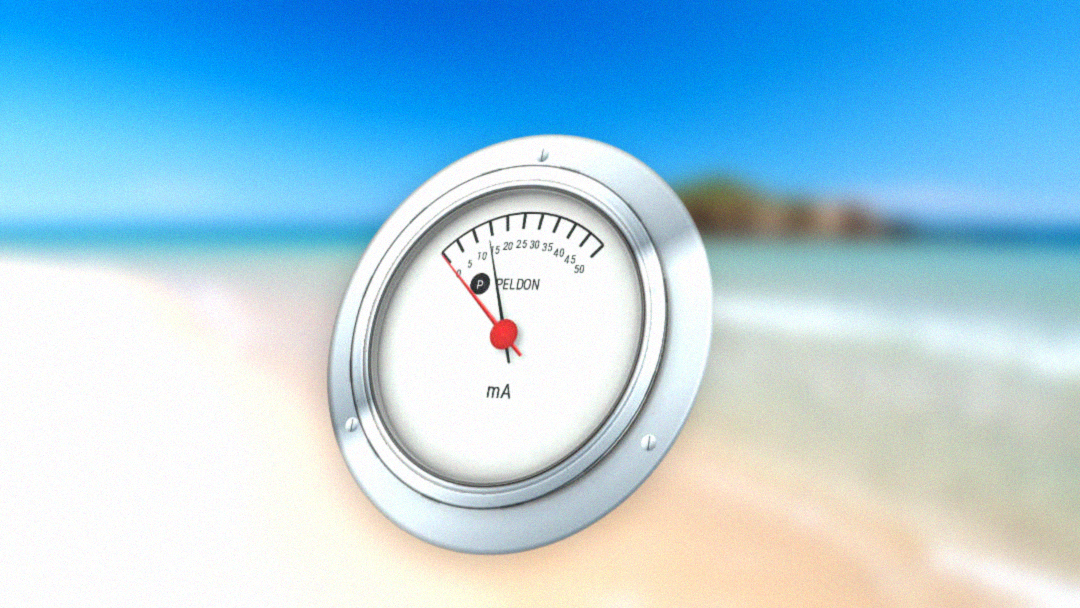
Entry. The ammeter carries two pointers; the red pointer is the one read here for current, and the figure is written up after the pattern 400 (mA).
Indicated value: 0 (mA)
